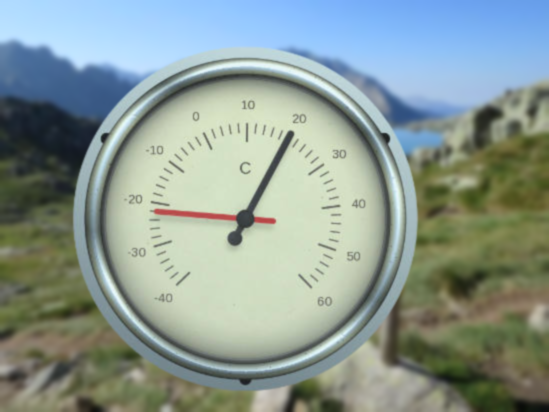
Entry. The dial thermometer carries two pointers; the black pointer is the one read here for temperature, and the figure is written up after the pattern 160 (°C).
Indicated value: 20 (°C)
